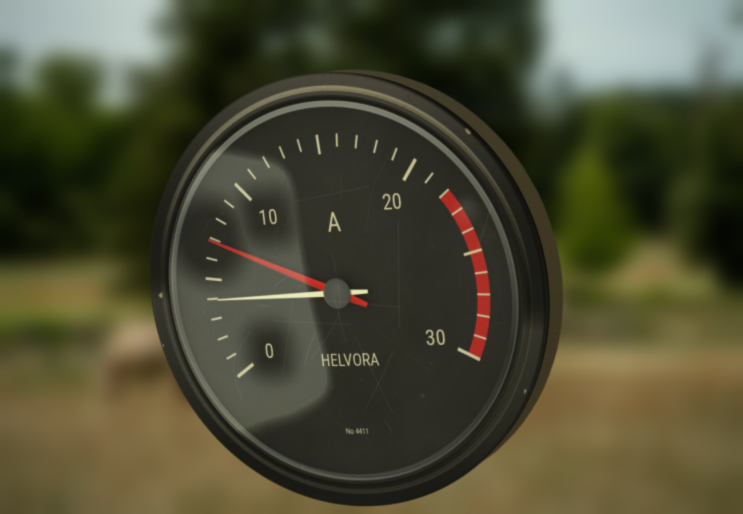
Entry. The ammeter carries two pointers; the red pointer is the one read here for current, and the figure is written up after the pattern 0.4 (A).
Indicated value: 7 (A)
